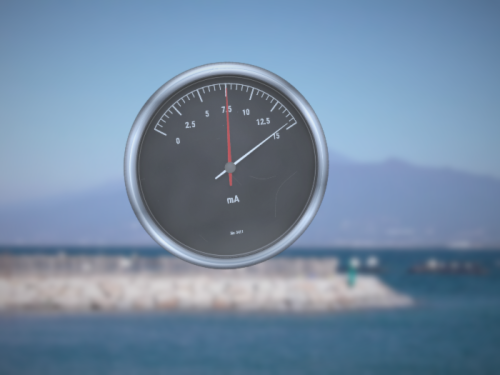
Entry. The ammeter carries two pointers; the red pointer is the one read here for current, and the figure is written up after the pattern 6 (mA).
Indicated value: 7.5 (mA)
